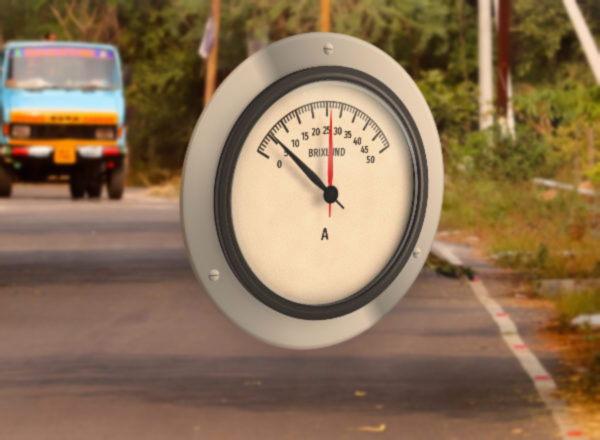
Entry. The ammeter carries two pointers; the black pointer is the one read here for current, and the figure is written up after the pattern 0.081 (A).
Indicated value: 5 (A)
